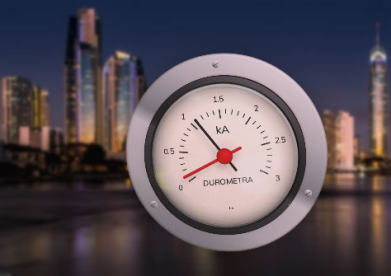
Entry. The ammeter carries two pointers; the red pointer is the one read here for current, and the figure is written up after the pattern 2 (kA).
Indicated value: 0.1 (kA)
